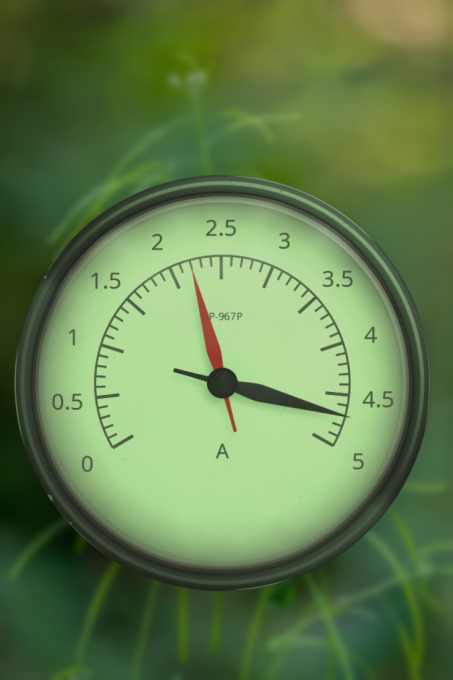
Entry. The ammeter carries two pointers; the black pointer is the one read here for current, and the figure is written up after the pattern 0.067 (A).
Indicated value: 4.7 (A)
